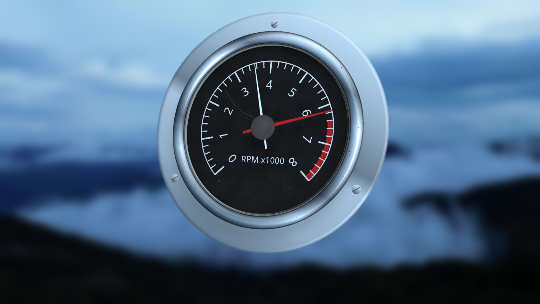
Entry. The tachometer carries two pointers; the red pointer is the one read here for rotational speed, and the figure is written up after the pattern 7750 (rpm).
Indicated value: 6200 (rpm)
